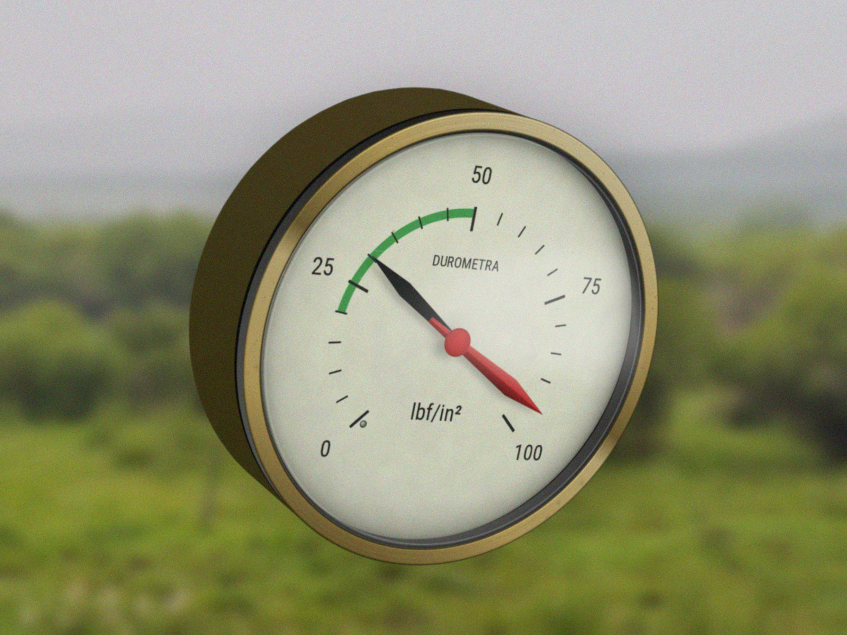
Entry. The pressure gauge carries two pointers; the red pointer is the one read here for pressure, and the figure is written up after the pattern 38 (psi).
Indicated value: 95 (psi)
